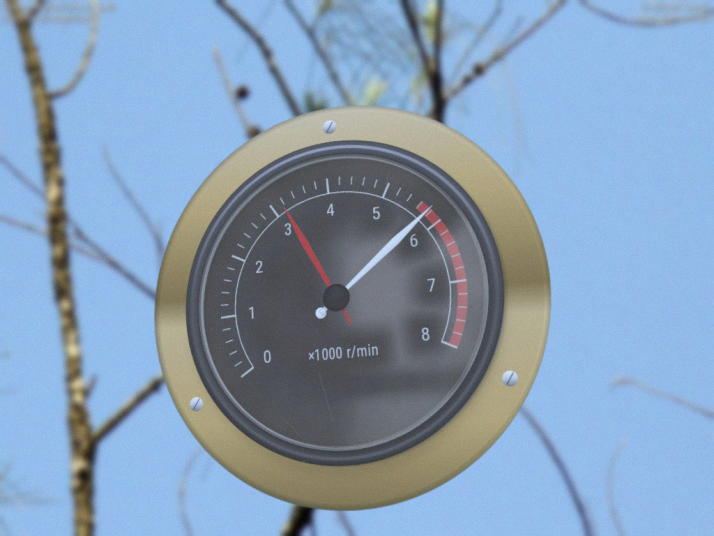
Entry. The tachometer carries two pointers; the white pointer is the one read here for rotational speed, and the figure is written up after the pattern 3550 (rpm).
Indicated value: 5800 (rpm)
